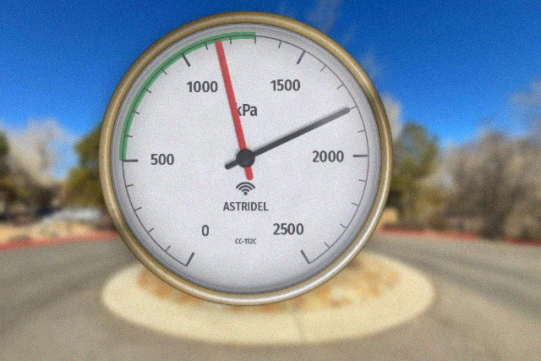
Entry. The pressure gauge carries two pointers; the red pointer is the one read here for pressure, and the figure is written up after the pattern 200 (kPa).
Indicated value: 1150 (kPa)
